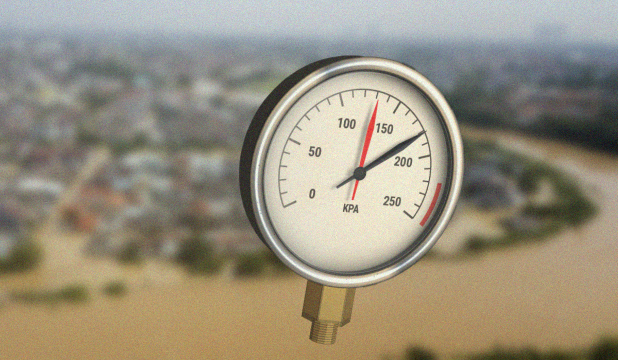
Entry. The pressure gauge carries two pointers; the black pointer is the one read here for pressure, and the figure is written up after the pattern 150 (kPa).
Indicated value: 180 (kPa)
